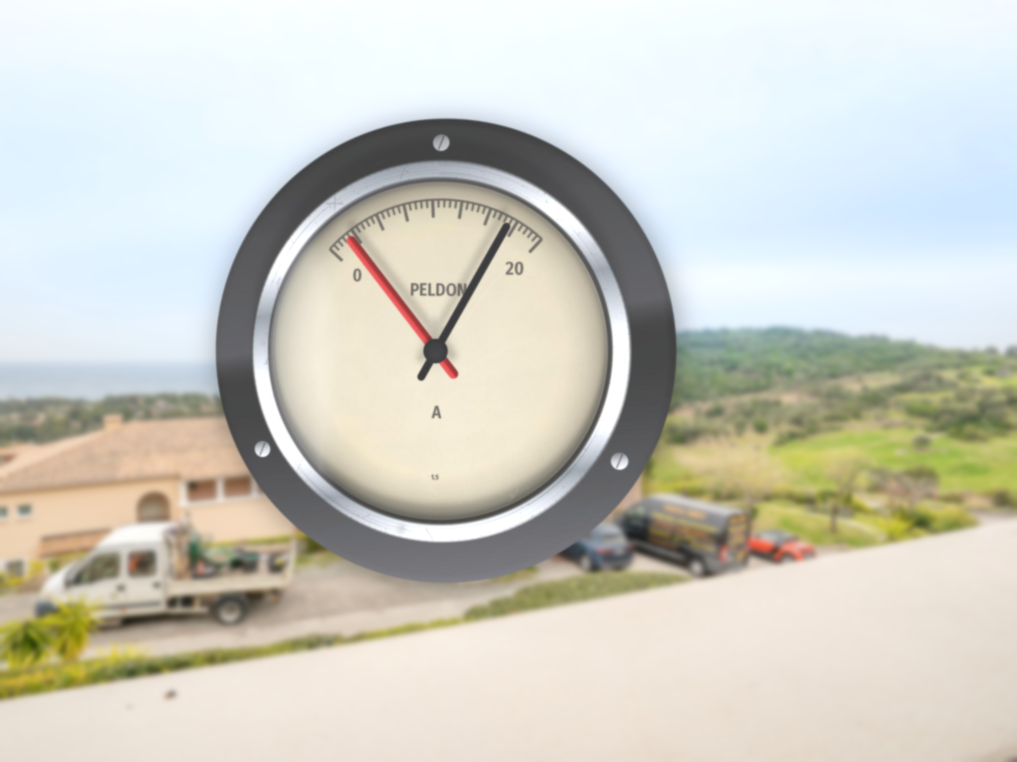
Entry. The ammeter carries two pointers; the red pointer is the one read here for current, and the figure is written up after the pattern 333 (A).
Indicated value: 2 (A)
